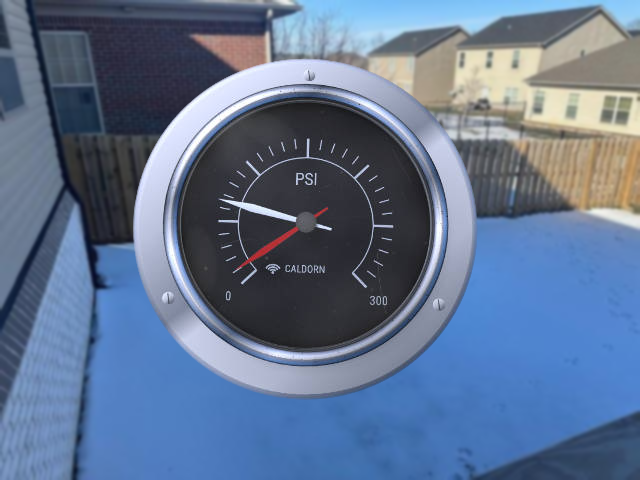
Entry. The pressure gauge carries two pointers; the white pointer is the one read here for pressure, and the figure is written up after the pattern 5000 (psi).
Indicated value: 65 (psi)
